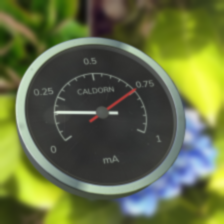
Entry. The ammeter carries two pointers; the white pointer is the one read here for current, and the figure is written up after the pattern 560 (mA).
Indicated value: 0.15 (mA)
